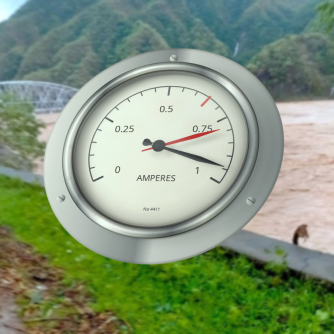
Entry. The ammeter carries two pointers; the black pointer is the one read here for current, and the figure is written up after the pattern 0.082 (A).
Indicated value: 0.95 (A)
